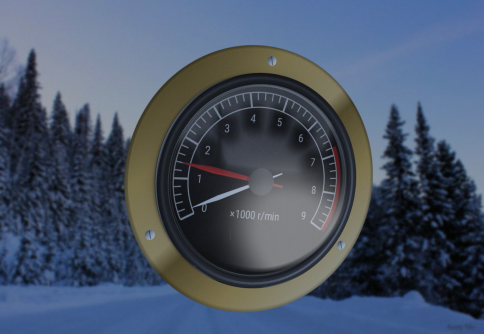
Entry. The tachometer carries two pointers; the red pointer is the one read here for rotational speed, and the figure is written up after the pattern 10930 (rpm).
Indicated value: 1400 (rpm)
